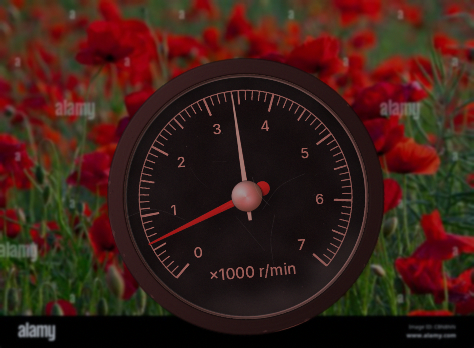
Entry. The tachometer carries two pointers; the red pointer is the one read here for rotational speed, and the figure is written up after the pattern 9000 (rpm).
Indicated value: 600 (rpm)
